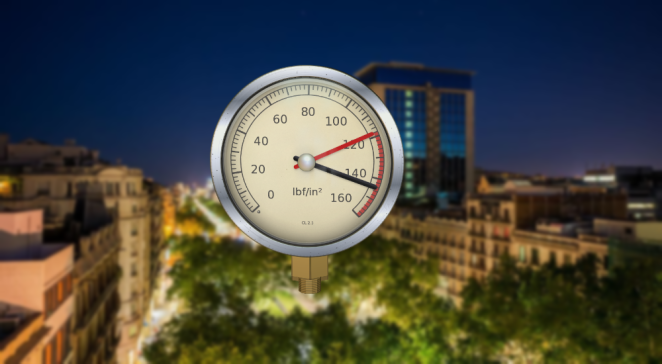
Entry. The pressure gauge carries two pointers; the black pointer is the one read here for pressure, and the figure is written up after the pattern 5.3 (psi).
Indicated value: 144 (psi)
